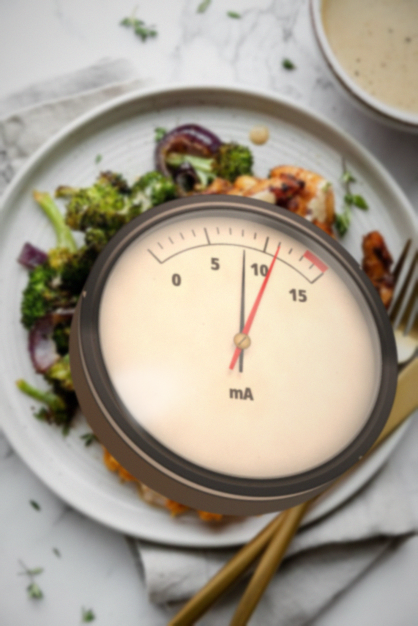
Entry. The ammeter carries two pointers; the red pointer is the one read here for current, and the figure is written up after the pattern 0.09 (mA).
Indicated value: 11 (mA)
